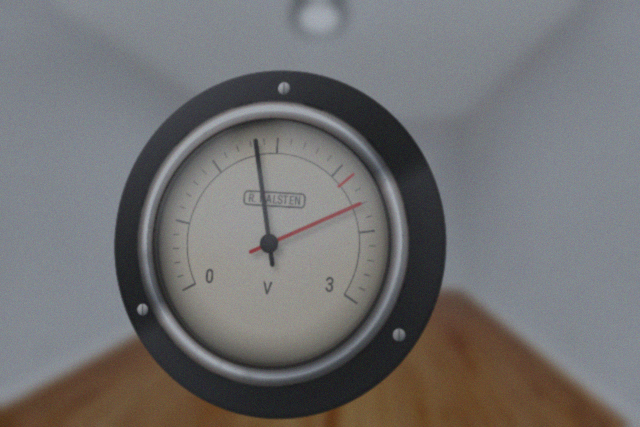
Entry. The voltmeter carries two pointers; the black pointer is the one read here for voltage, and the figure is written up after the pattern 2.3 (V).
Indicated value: 1.35 (V)
